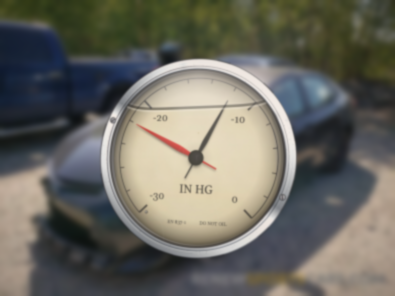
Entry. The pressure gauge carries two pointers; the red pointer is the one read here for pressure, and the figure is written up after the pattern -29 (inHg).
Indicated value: -22 (inHg)
